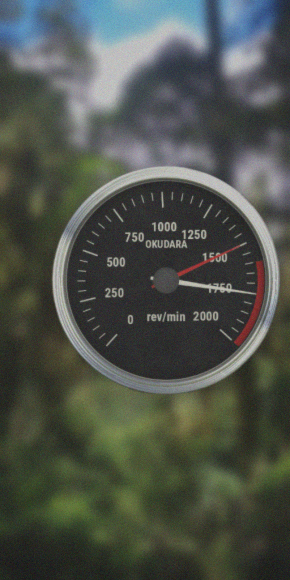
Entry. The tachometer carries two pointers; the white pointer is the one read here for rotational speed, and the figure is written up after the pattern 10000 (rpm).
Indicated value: 1750 (rpm)
